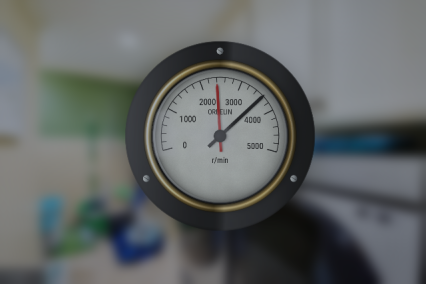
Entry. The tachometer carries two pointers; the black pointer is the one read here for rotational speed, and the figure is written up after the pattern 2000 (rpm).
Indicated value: 3600 (rpm)
